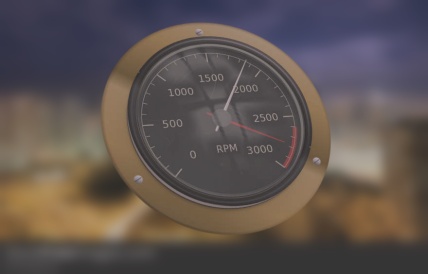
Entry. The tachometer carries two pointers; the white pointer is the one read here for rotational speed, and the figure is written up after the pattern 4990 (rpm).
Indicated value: 1850 (rpm)
